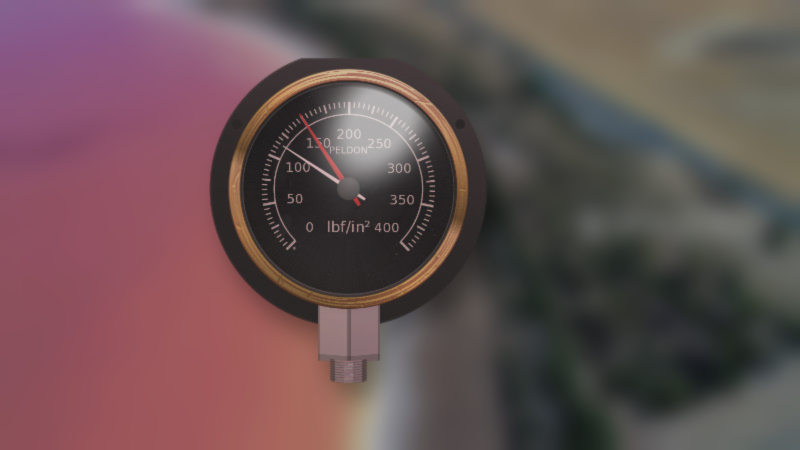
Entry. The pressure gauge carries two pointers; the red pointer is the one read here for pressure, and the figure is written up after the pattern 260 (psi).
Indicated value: 150 (psi)
